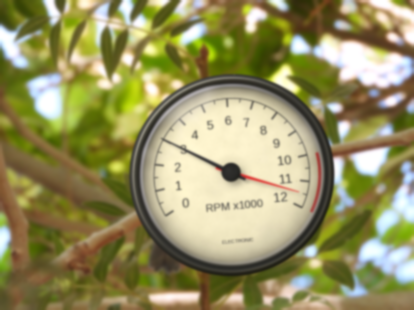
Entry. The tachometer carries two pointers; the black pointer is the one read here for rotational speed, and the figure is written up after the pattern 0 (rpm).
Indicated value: 3000 (rpm)
